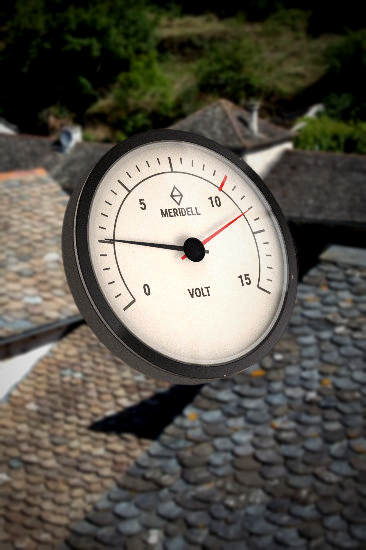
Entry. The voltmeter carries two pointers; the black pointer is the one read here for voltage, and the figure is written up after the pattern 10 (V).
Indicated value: 2.5 (V)
